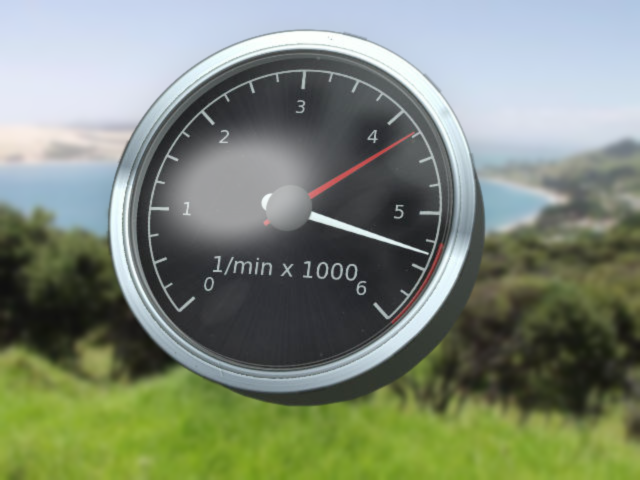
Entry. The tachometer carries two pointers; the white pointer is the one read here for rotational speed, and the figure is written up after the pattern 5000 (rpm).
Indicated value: 5375 (rpm)
